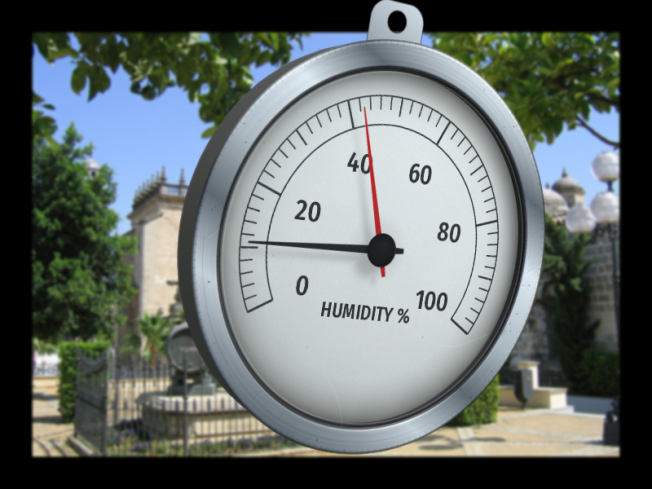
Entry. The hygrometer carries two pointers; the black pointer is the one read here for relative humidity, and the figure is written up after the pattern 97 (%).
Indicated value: 11 (%)
